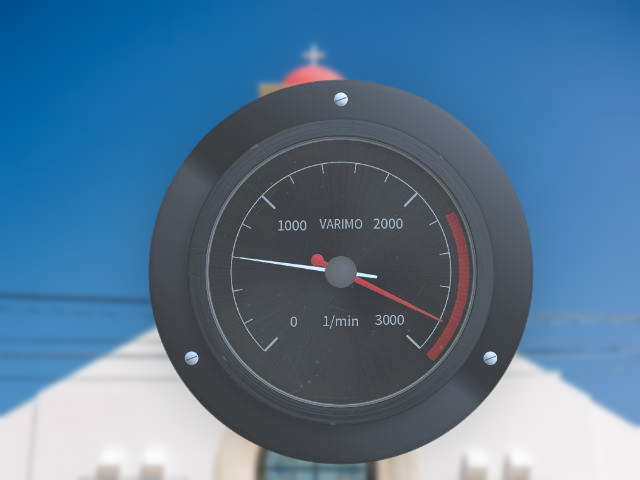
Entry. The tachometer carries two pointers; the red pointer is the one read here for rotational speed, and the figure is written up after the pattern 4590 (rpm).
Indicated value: 2800 (rpm)
